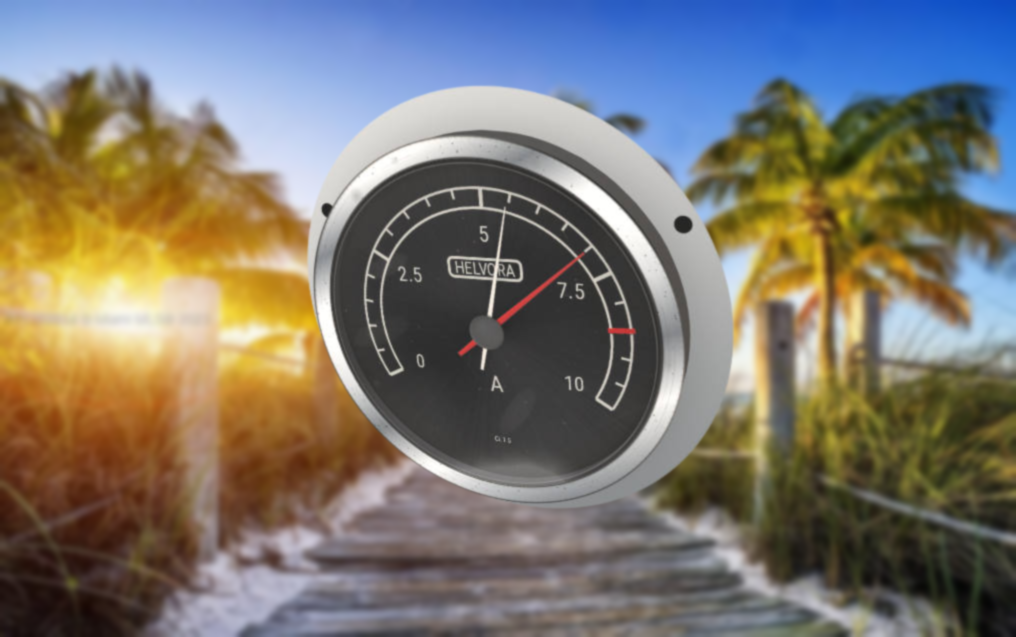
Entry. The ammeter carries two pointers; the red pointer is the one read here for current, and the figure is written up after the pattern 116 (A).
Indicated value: 7 (A)
